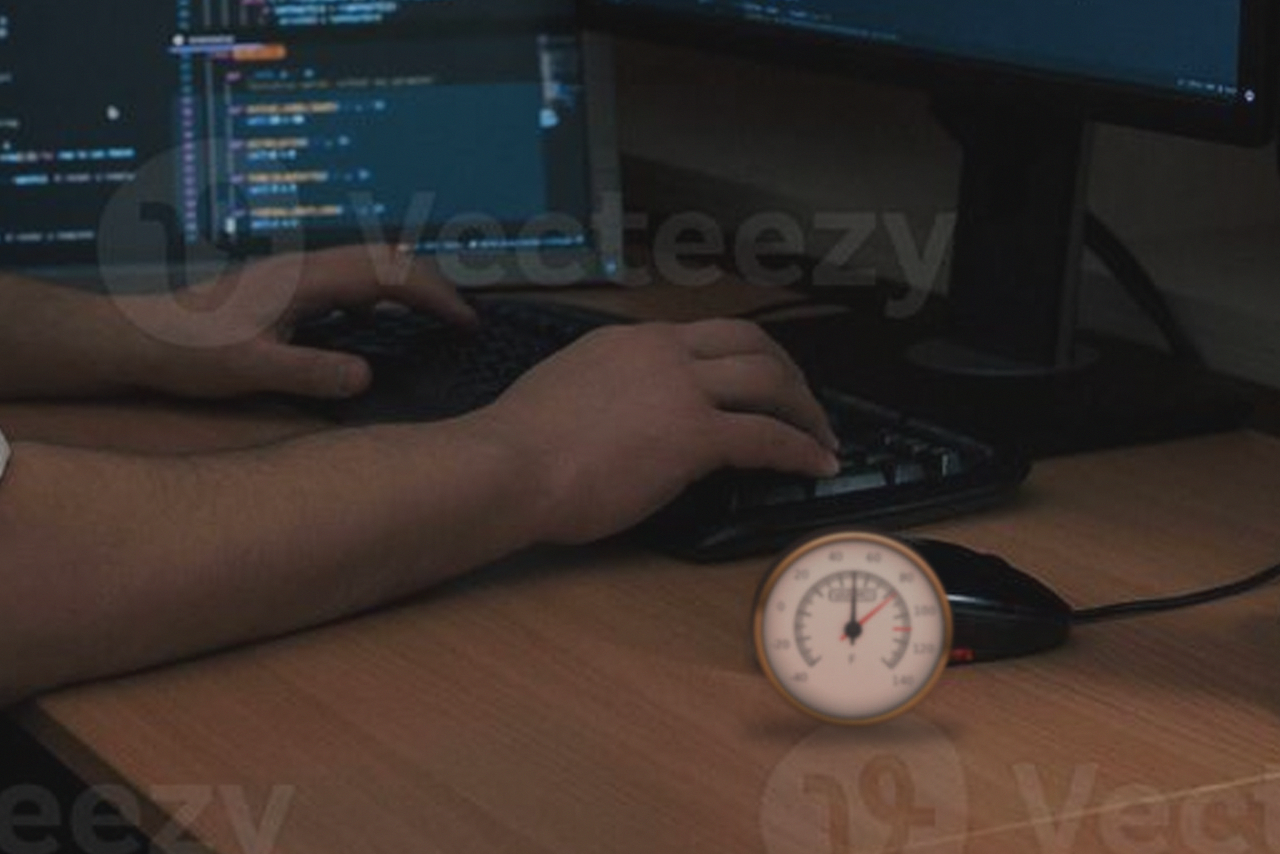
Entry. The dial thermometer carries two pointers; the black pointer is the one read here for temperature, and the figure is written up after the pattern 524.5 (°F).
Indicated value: 50 (°F)
